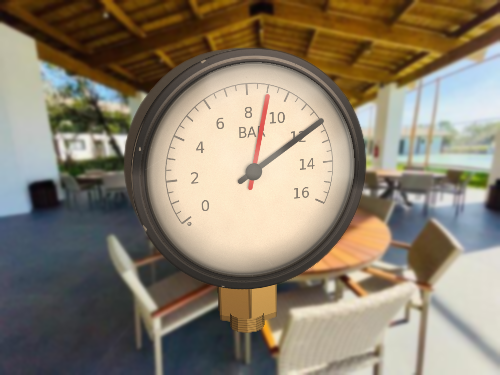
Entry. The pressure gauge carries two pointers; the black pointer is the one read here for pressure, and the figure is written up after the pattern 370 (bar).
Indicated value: 12 (bar)
